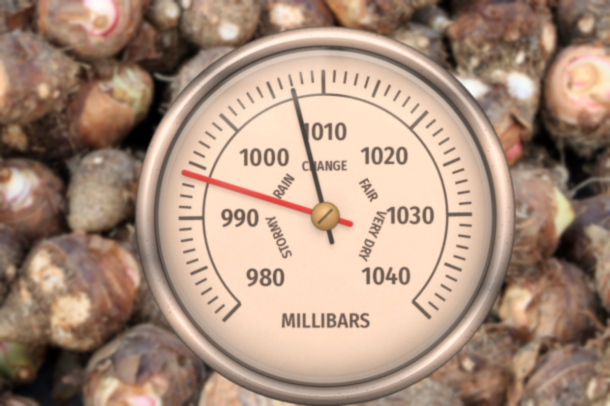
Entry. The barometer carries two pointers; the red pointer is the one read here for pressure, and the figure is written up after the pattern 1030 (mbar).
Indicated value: 994 (mbar)
